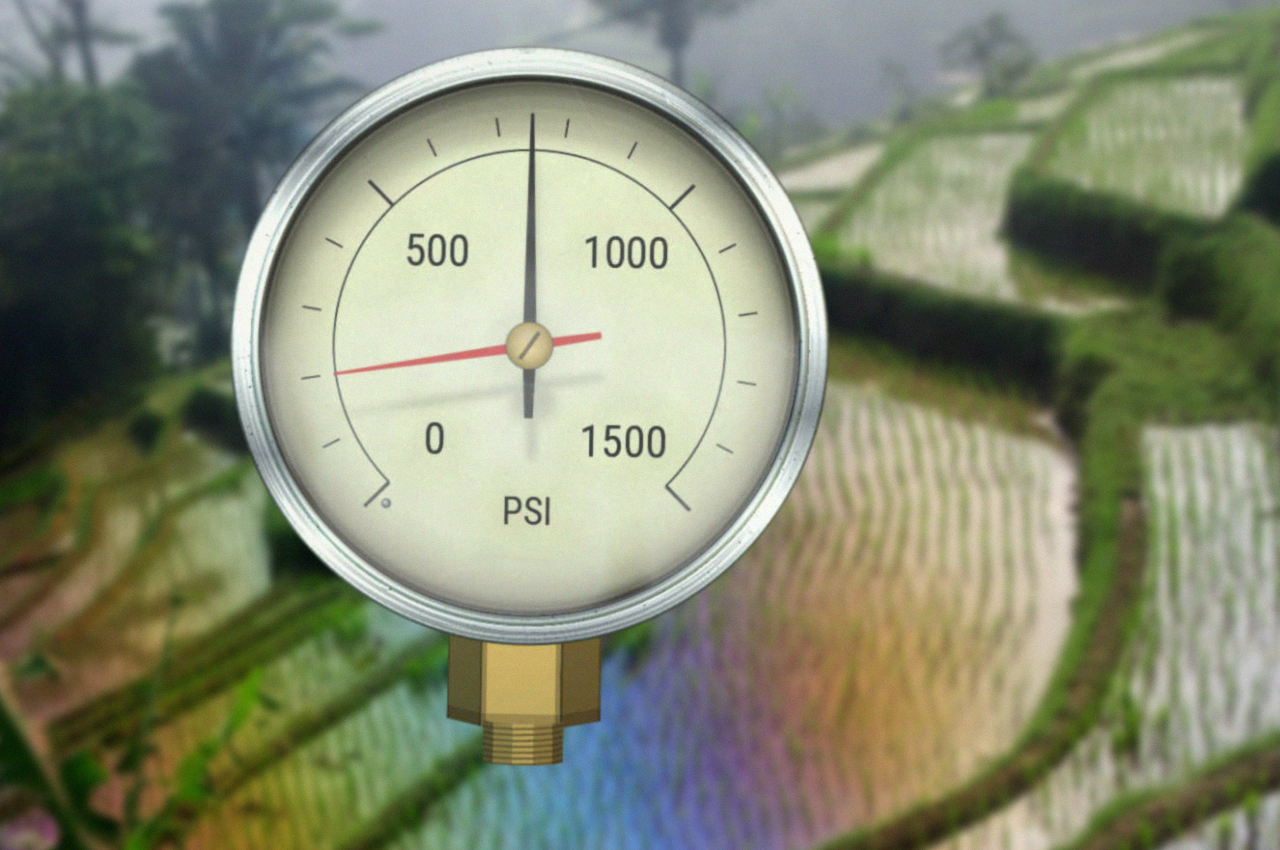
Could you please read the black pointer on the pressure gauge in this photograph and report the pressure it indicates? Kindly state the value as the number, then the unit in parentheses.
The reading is 750 (psi)
